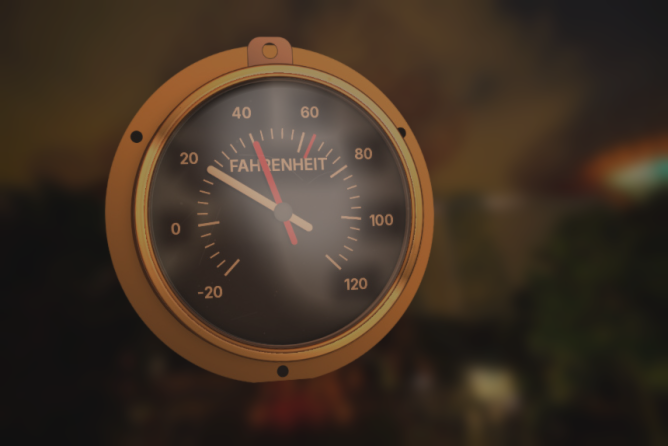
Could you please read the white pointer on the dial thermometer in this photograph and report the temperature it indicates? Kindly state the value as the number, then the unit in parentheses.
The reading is 20 (°F)
